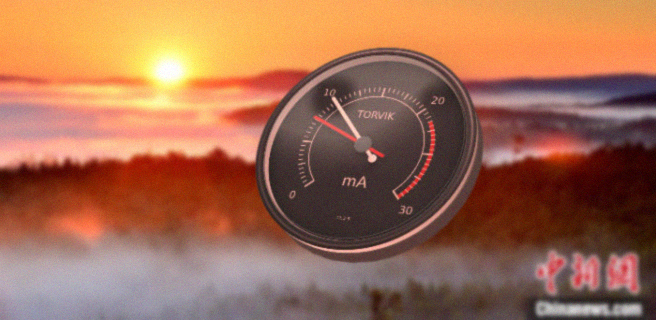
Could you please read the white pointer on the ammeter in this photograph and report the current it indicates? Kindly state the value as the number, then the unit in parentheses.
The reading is 10 (mA)
